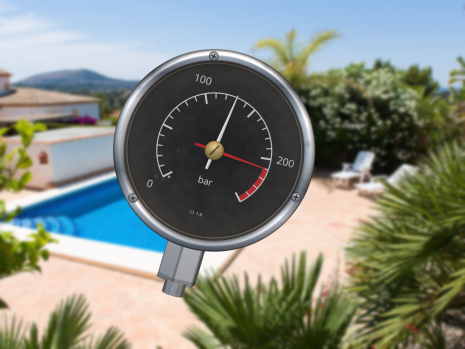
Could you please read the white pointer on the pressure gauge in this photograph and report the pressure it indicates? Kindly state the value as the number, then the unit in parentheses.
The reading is 130 (bar)
